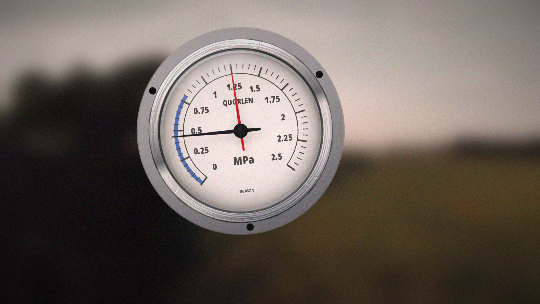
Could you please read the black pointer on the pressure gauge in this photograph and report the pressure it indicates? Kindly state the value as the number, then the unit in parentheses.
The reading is 0.45 (MPa)
